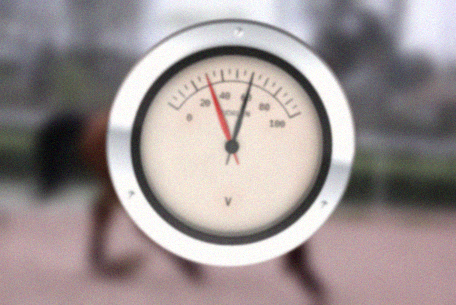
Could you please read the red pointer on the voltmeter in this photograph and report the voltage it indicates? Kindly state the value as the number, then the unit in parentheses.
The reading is 30 (V)
